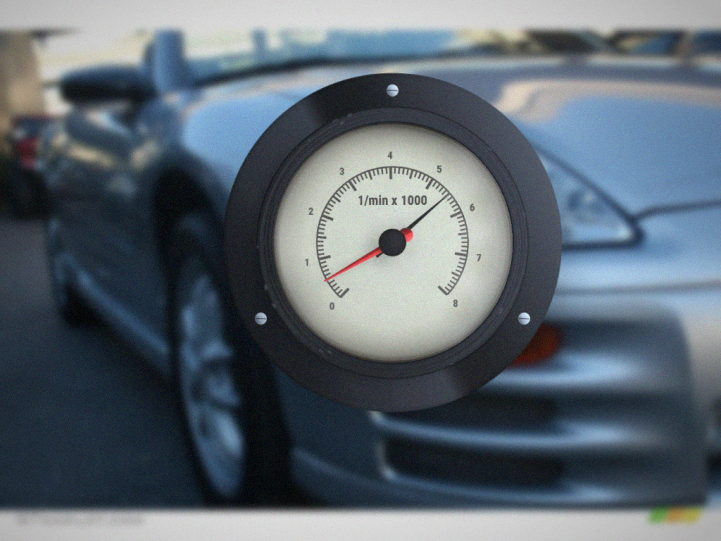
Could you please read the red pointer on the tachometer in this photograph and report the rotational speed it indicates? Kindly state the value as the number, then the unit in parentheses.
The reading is 500 (rpm)
